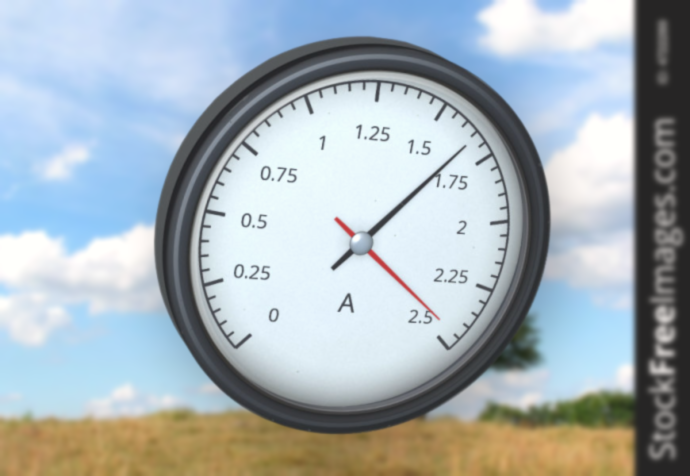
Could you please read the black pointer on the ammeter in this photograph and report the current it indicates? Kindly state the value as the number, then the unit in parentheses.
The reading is 1.65 (A)
